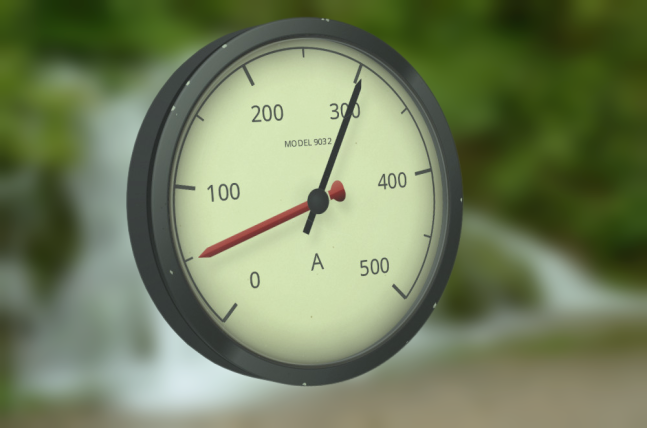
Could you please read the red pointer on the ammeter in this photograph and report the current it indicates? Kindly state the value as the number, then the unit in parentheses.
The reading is 50 (A)
